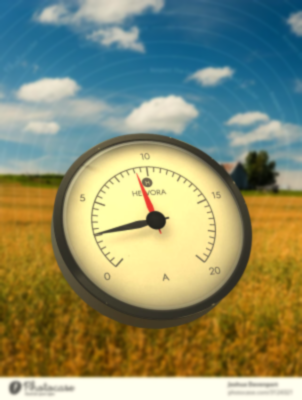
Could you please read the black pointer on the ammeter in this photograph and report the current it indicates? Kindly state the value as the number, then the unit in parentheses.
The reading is 2.5 (A)
